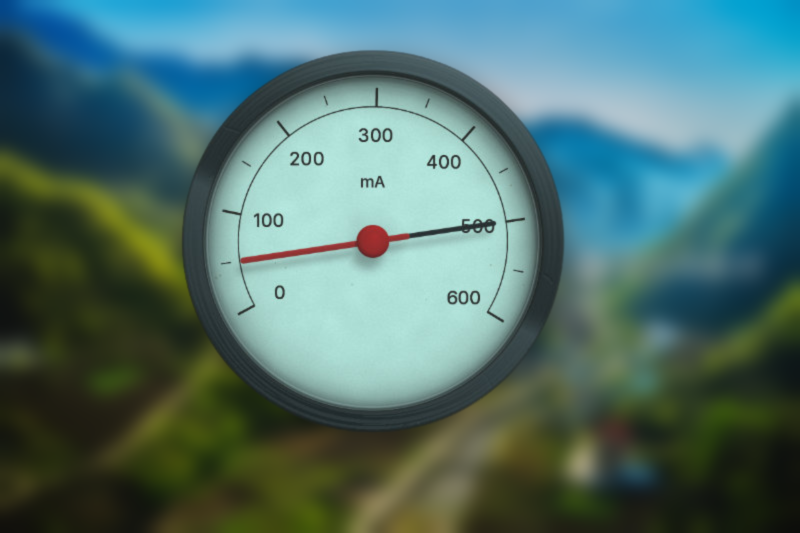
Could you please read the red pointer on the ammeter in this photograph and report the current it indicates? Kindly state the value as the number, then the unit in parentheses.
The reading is 50 (mA)
